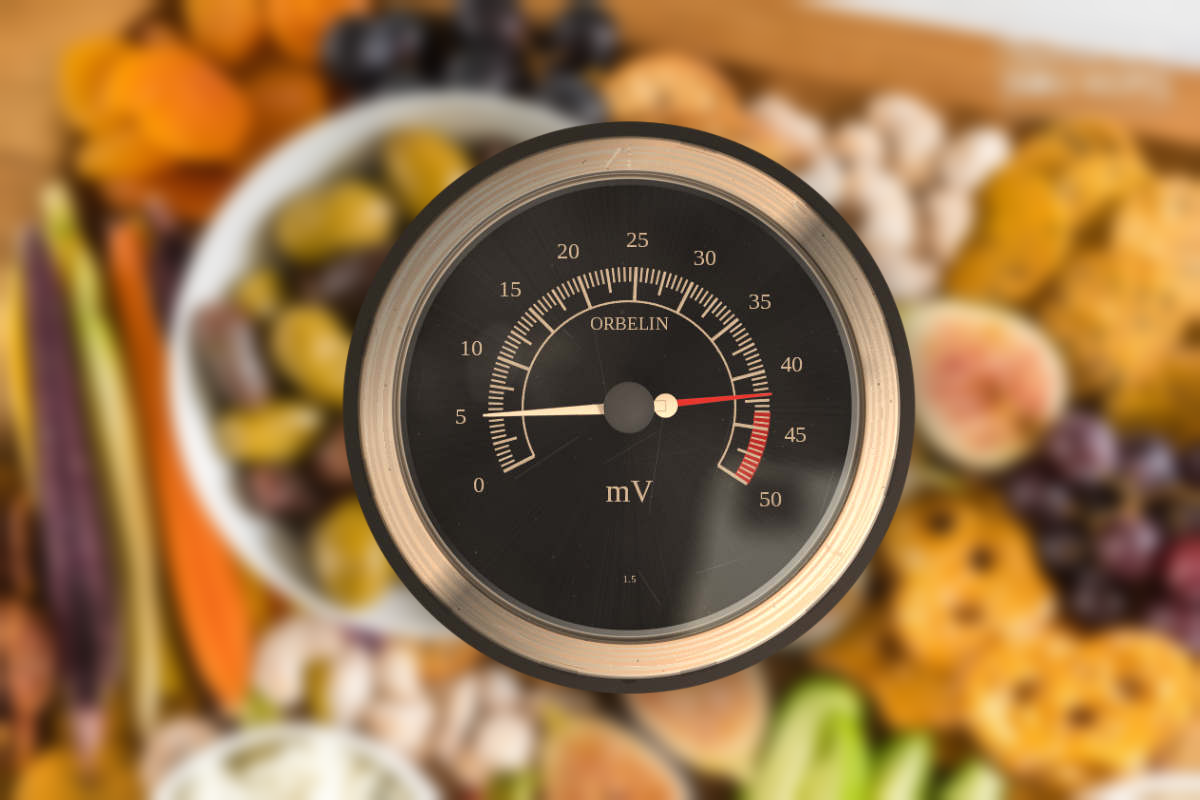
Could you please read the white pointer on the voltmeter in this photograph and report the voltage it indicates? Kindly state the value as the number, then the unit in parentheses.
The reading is 5 (mV)
